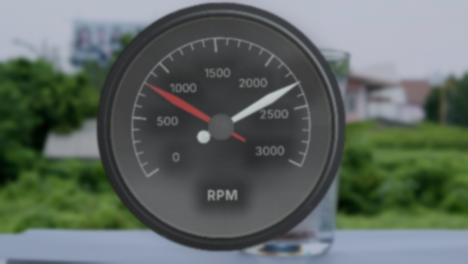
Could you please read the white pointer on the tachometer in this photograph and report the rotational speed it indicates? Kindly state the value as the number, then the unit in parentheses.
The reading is 2300 (rpm)
